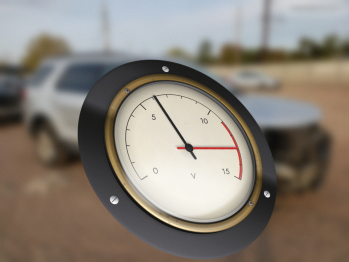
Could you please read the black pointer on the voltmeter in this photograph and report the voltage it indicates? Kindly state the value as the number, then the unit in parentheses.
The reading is 6 (V)
